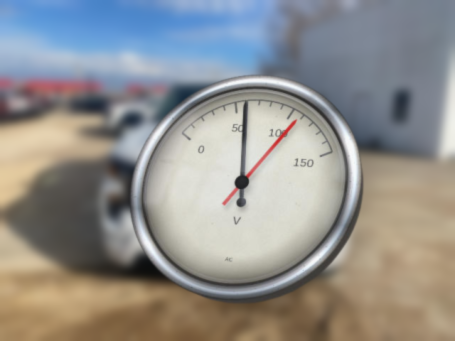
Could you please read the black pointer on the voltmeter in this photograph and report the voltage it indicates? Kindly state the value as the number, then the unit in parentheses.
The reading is 60 (V)
